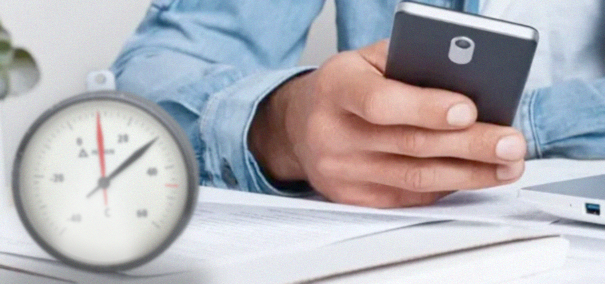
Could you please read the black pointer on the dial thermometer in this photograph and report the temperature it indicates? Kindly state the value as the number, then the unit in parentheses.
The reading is 30 (°C)
